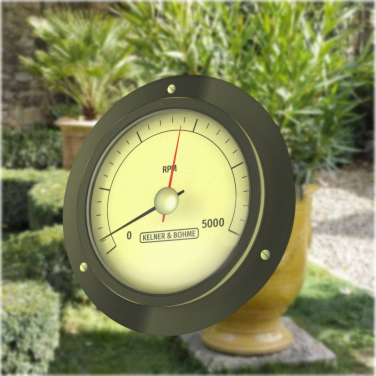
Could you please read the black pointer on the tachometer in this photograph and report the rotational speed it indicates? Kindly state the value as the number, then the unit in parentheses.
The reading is 200 (rpm)
